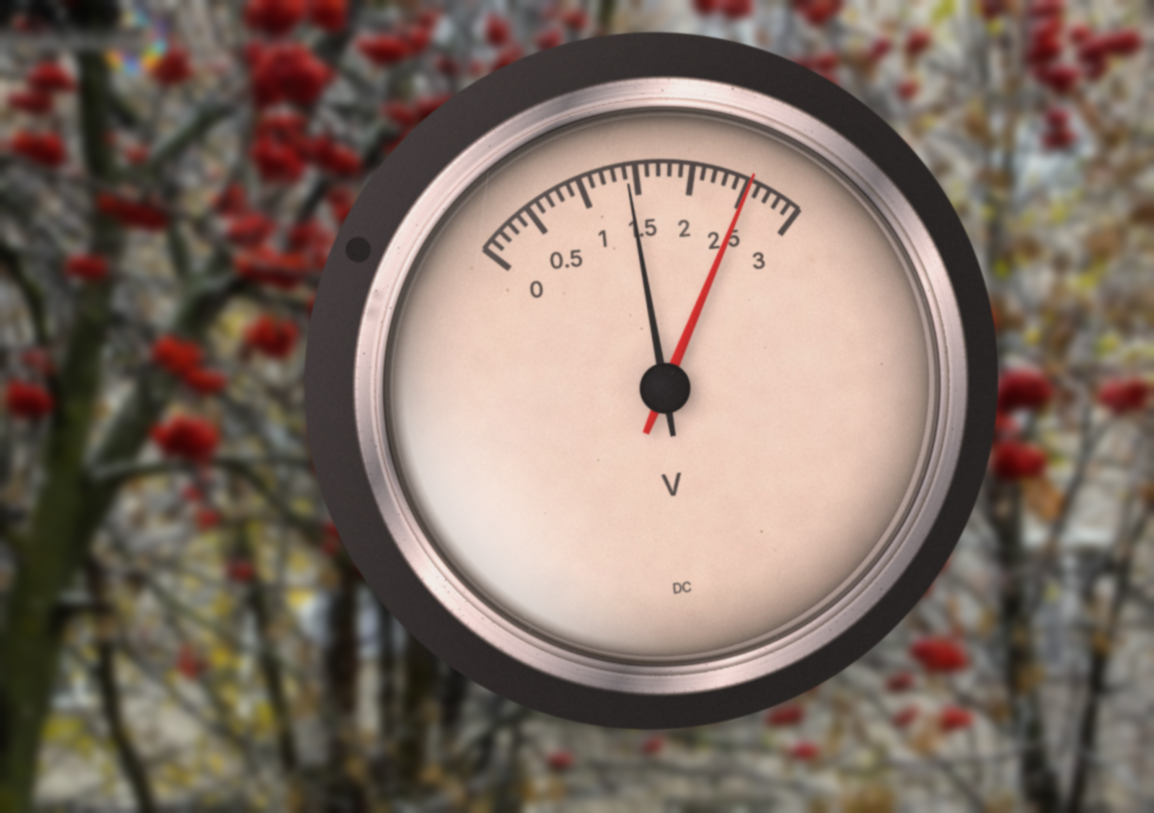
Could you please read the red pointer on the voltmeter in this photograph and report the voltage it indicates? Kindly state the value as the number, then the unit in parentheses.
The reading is 2.5 (V)
